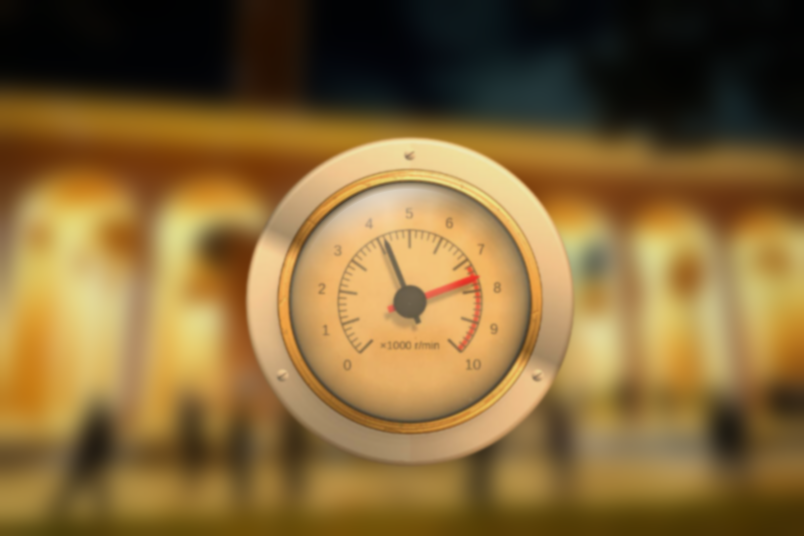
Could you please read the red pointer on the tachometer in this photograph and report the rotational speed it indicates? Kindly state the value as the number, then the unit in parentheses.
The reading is 7600 (rpm)
